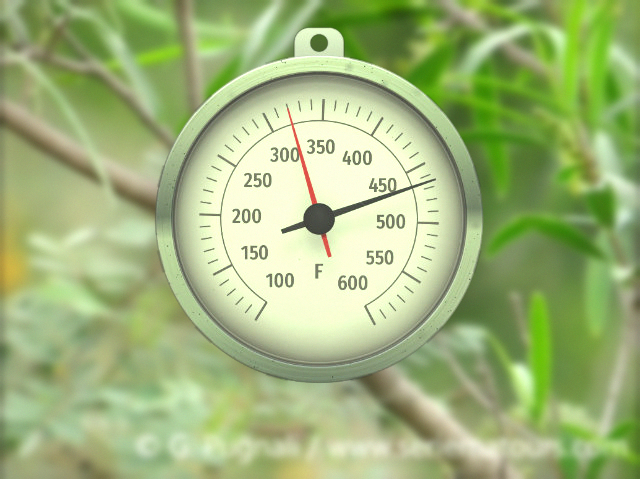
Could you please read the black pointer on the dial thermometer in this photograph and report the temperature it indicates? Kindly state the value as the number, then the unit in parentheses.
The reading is 465 (°F)
